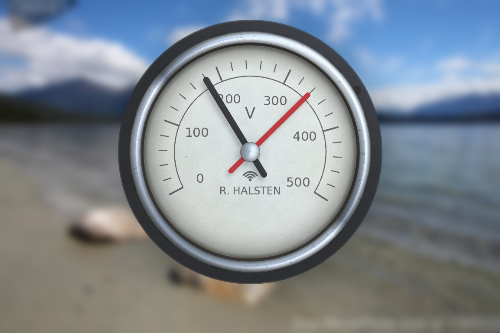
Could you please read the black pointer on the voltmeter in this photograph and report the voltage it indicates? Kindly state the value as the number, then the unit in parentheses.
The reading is 180 (V)
